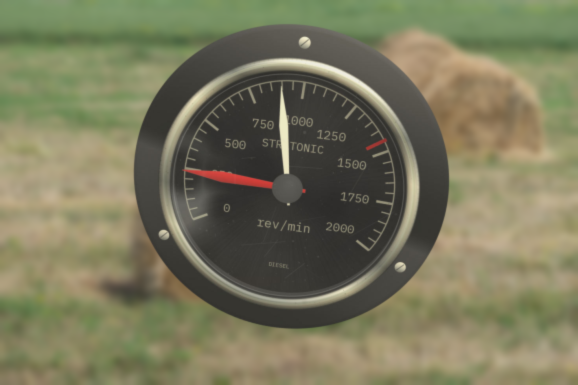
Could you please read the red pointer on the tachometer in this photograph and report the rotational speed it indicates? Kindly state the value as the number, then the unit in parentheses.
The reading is 250 (rpm)
